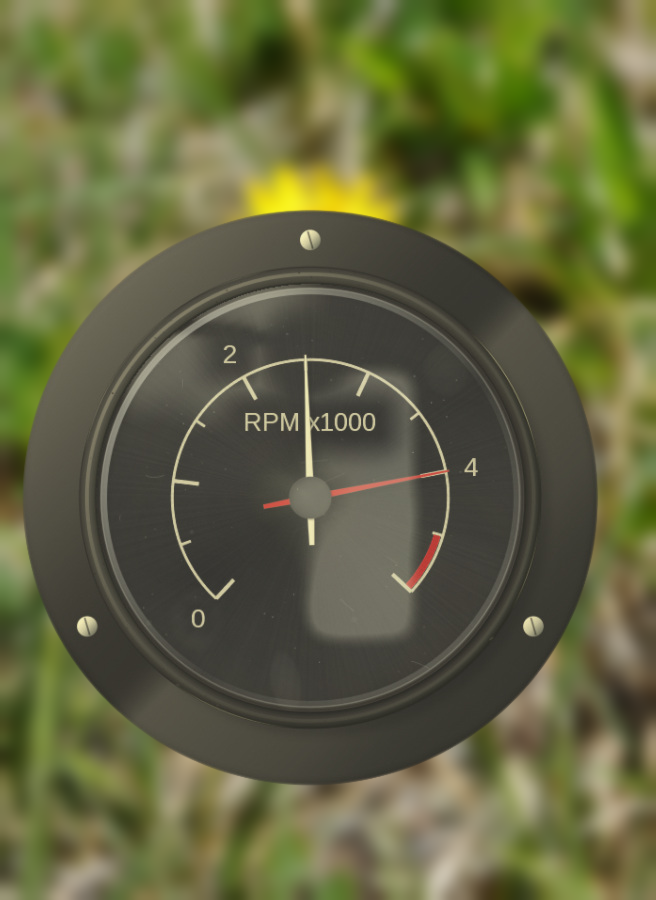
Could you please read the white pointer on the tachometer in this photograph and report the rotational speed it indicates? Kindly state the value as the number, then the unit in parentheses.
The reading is 2500 (rpm)
